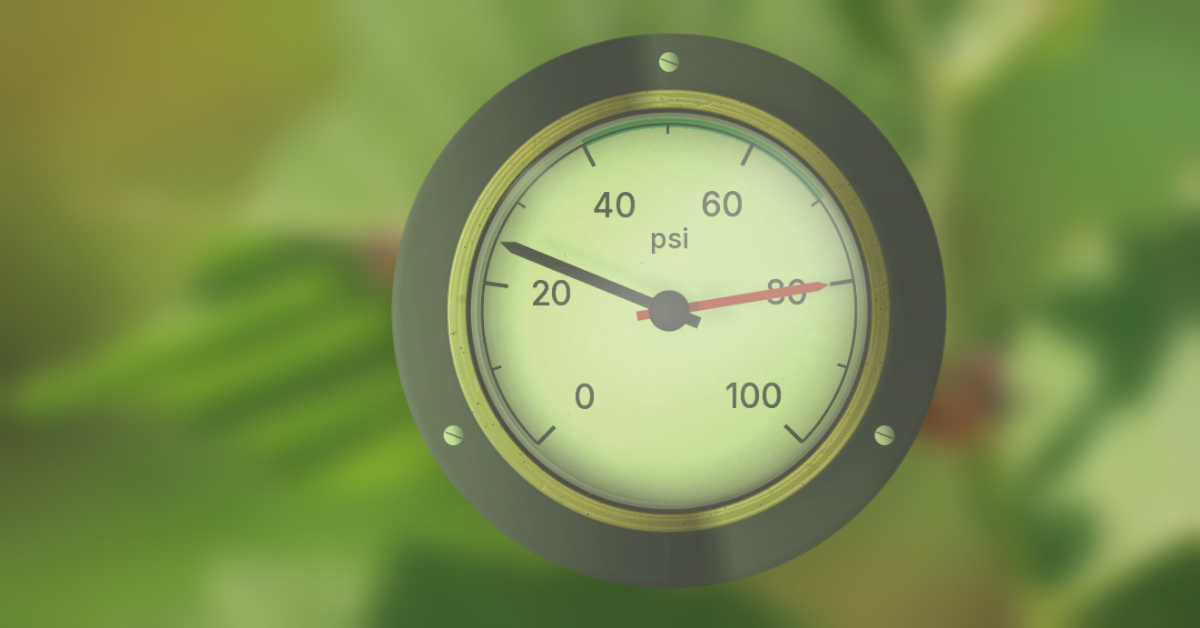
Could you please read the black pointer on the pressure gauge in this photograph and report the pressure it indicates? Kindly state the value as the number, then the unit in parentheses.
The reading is 25 (psi)
